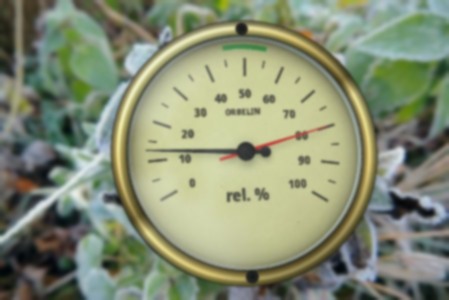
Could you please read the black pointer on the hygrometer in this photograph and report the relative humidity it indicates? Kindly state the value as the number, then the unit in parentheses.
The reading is 12.5 (%)
